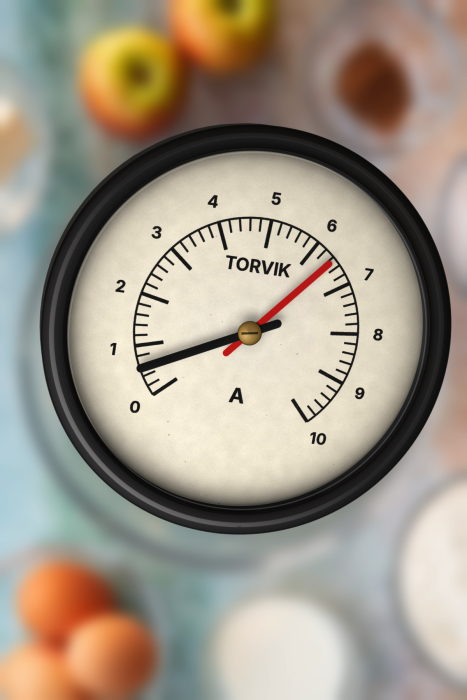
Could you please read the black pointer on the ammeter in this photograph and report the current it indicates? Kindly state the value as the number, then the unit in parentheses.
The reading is 0.6 (A)
